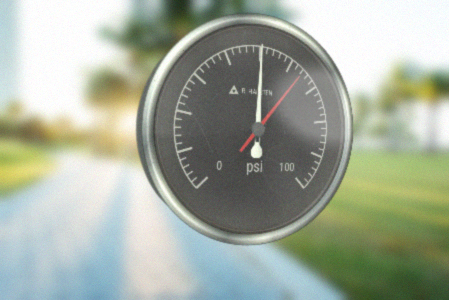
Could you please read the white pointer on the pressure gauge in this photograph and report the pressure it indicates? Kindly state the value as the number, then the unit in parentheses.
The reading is 50 (psi)
